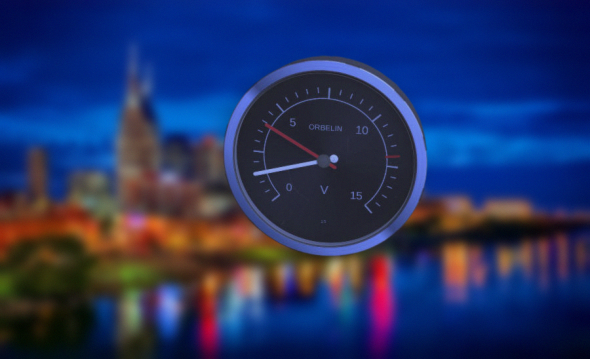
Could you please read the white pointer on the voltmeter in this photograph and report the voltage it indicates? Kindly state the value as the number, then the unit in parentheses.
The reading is 1.5 (V)
